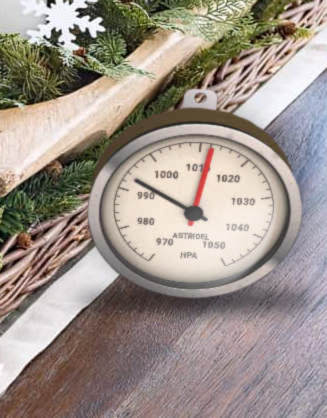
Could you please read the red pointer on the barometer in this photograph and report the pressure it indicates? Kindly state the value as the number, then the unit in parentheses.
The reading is 1012 (hPa)
